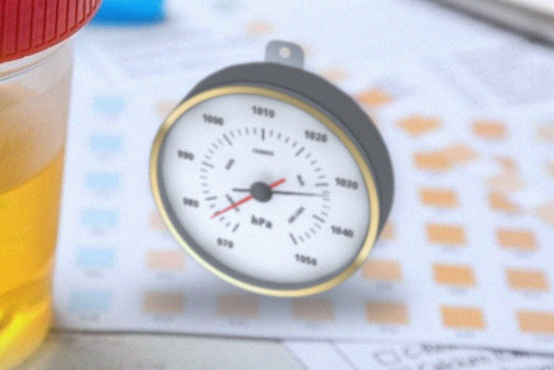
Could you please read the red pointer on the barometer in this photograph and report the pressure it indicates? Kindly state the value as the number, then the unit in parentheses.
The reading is 976 (hPa)
